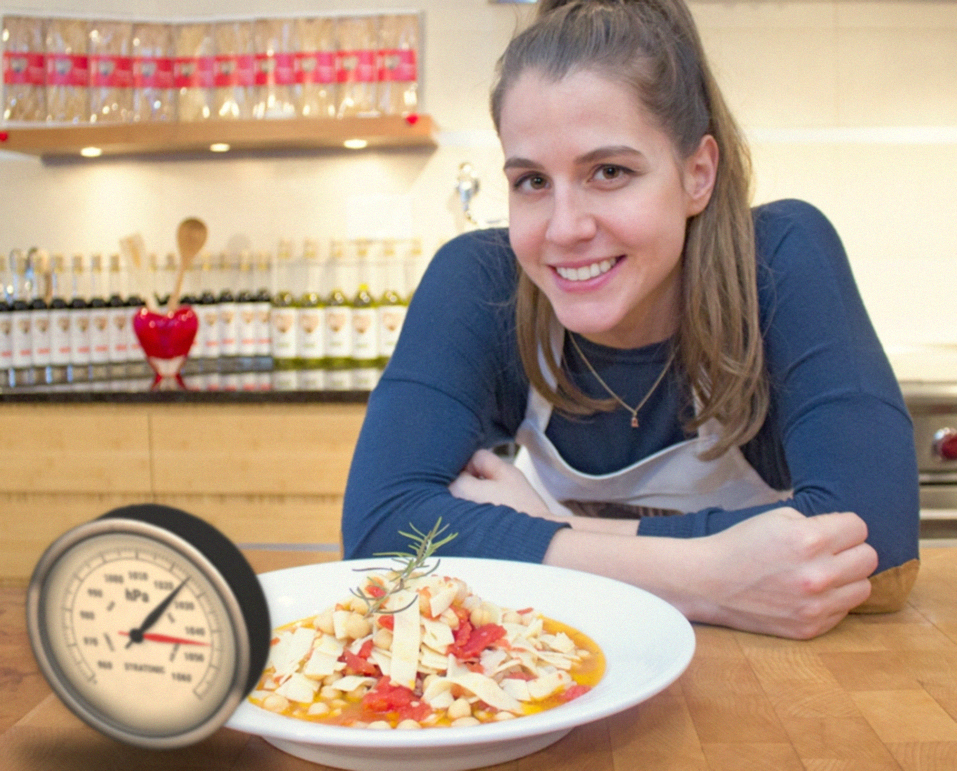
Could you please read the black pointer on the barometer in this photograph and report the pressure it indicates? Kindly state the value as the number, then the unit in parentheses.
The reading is 1025 (hPa)
